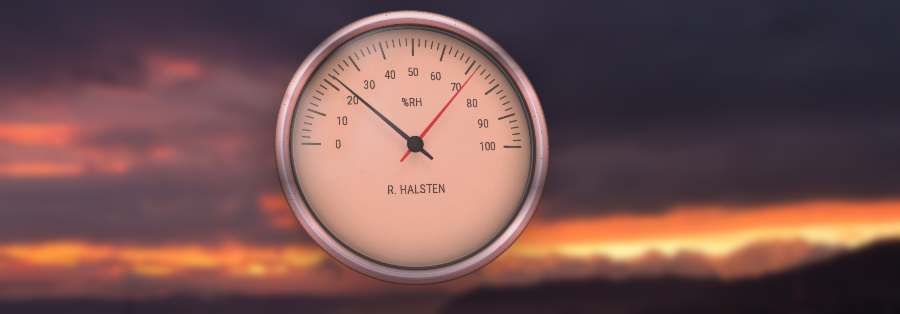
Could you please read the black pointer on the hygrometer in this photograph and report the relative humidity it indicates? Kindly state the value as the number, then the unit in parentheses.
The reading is 22 (%)
